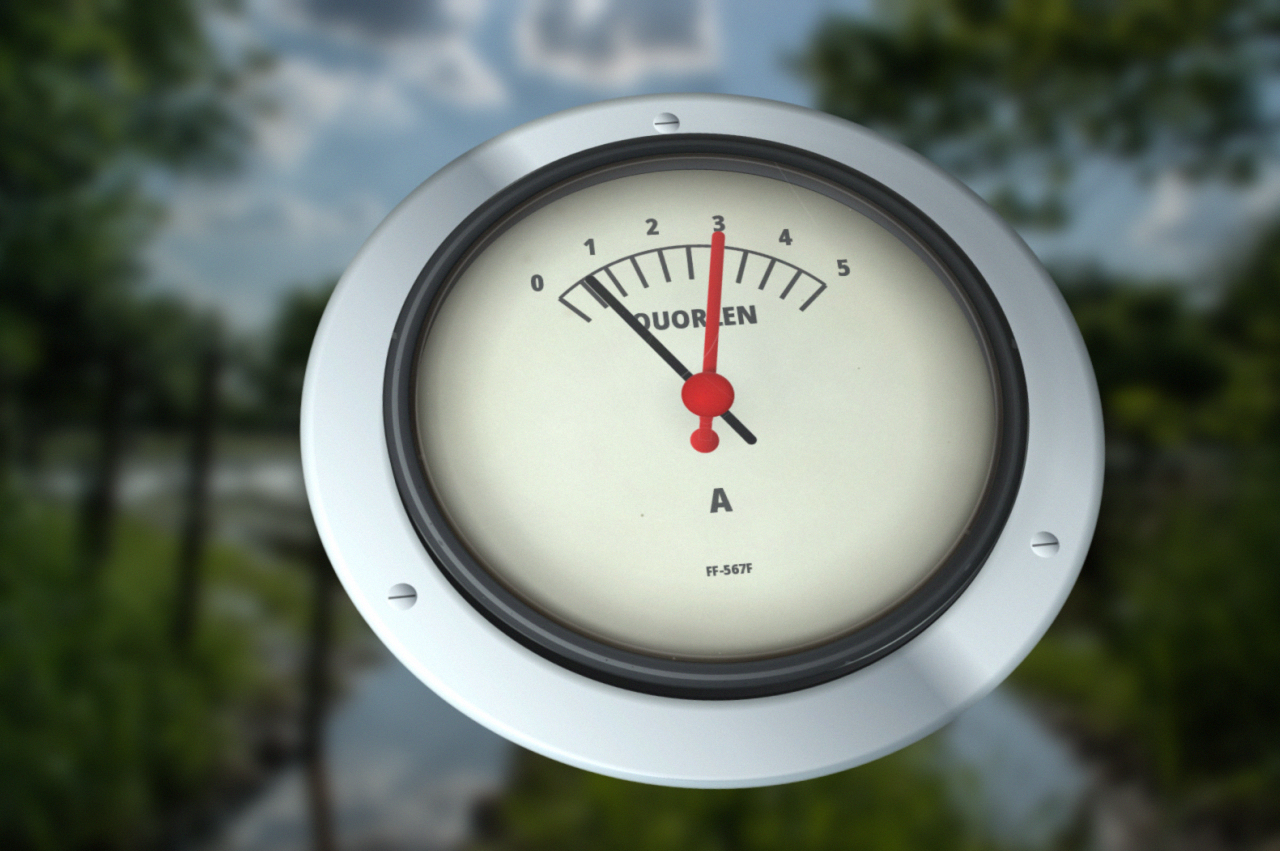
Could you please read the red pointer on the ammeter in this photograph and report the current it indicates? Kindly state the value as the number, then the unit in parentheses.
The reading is 3 (A)
